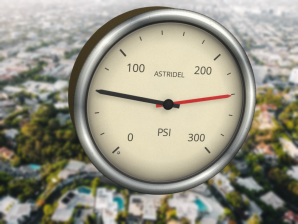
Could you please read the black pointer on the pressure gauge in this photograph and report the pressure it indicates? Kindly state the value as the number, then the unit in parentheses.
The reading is 60 (psi)
